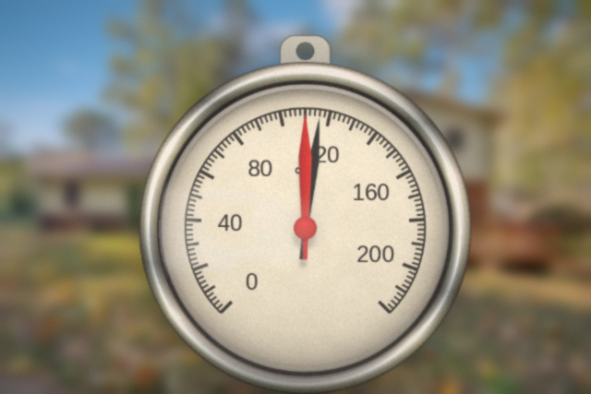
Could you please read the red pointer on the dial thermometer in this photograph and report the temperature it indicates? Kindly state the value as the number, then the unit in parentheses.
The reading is 110 (°F)
